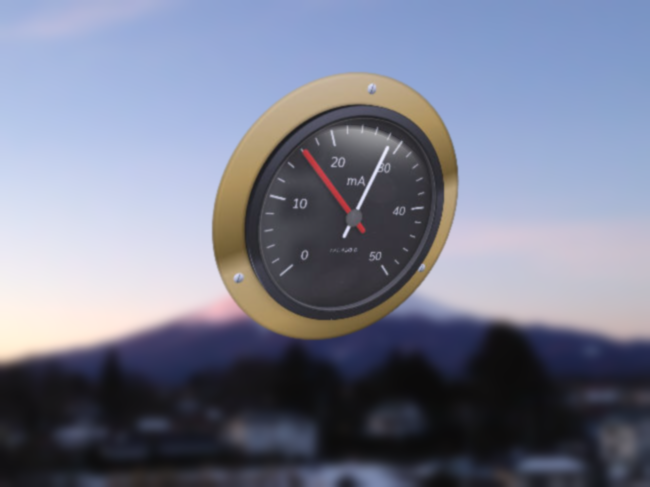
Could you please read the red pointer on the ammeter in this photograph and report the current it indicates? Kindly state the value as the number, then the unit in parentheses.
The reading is 16 (mA)
